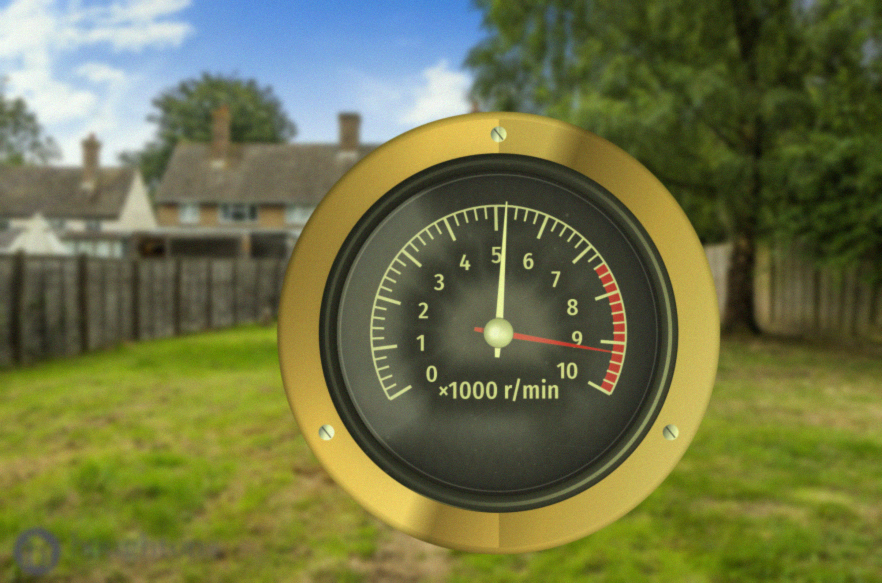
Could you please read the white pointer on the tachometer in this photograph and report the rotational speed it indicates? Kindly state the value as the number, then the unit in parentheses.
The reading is 5200 (rpm)
